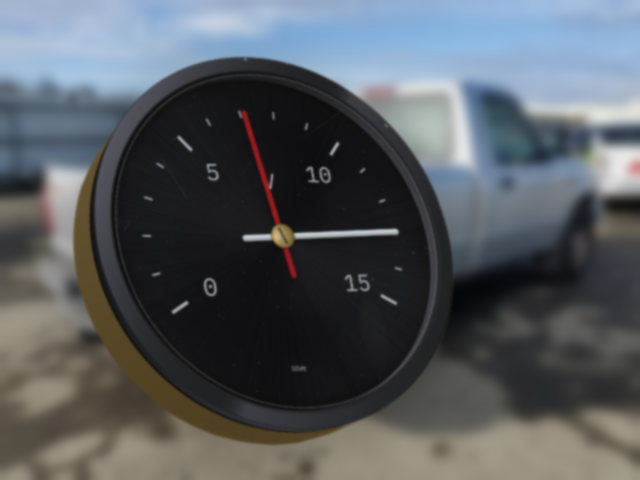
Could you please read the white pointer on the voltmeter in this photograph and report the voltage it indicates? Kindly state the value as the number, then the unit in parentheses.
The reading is 13 (V)
